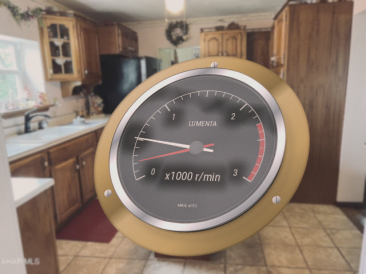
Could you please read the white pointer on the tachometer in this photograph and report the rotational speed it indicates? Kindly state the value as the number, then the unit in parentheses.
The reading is 500 (rpm)
